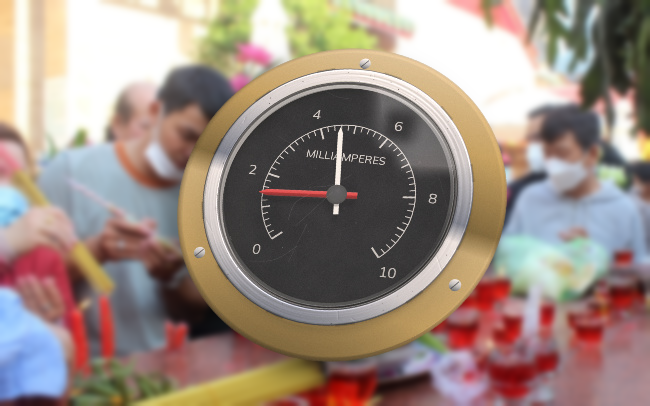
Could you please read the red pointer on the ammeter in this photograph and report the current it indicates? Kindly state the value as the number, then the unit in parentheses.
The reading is 1.4 (mA)
